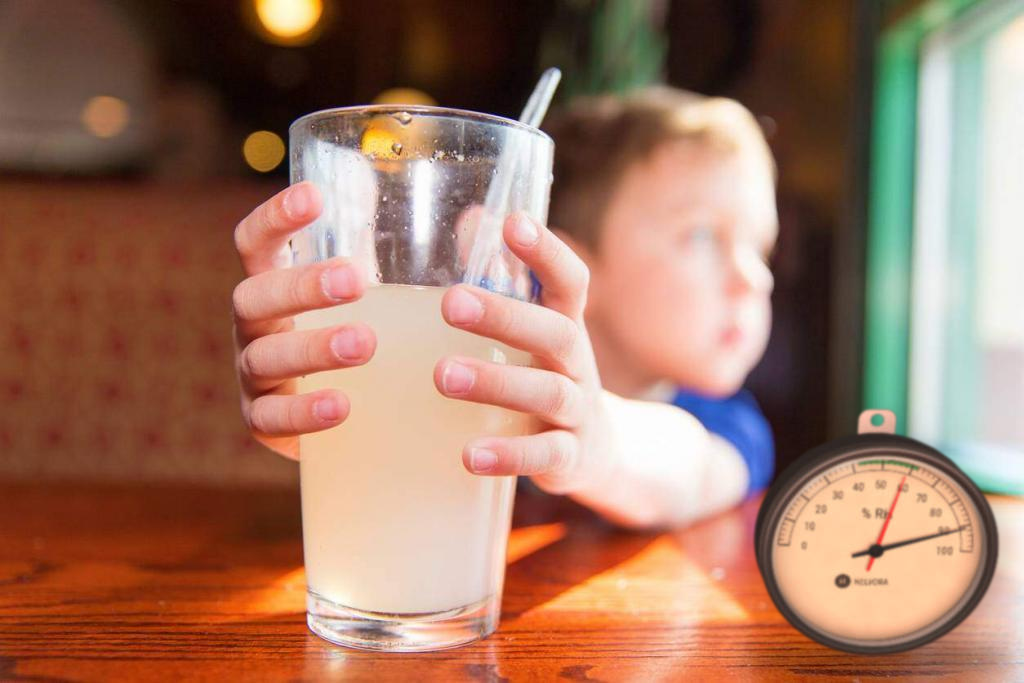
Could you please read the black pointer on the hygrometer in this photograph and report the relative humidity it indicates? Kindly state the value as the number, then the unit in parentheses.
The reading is 90 (%)
